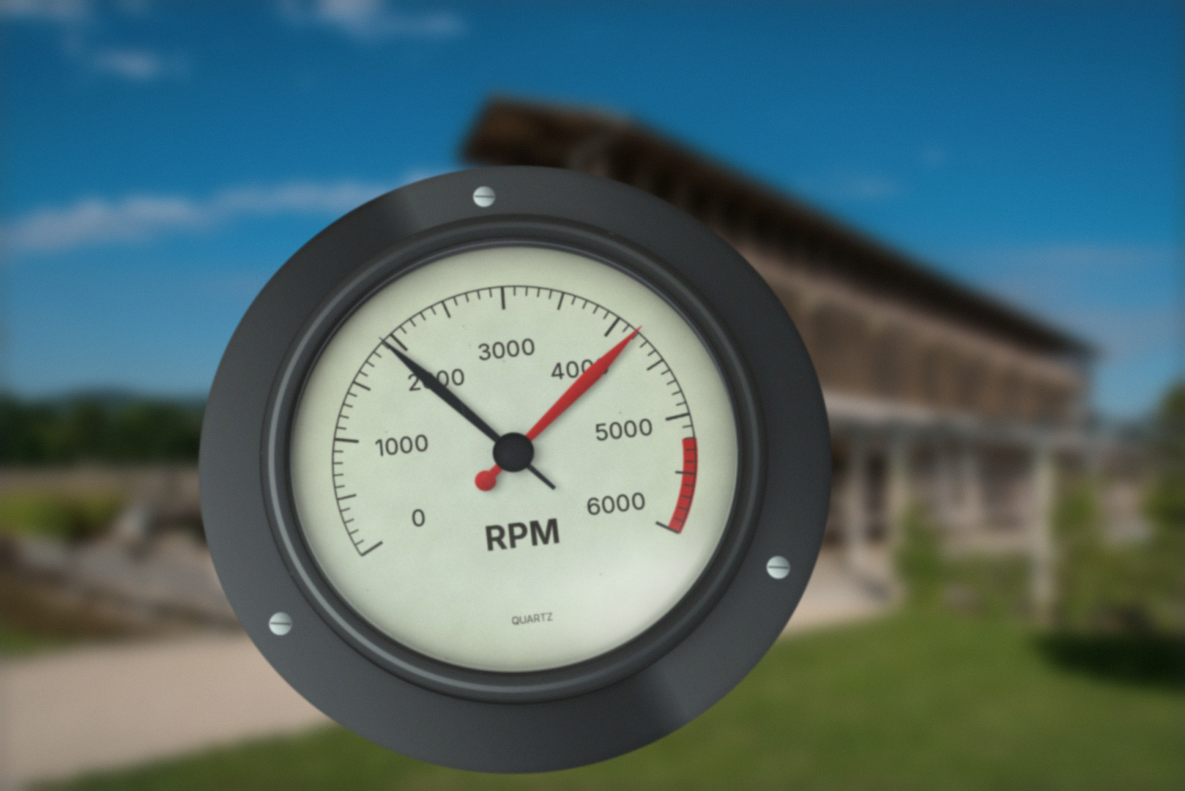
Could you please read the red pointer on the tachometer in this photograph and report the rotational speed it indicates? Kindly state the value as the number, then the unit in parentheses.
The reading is 4200 (rpm)
